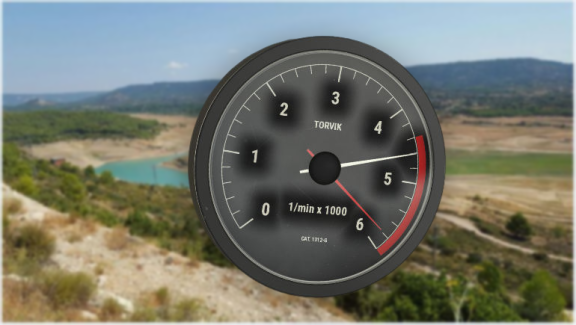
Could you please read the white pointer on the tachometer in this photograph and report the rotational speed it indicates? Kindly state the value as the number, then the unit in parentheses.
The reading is 4600 (rpm)
